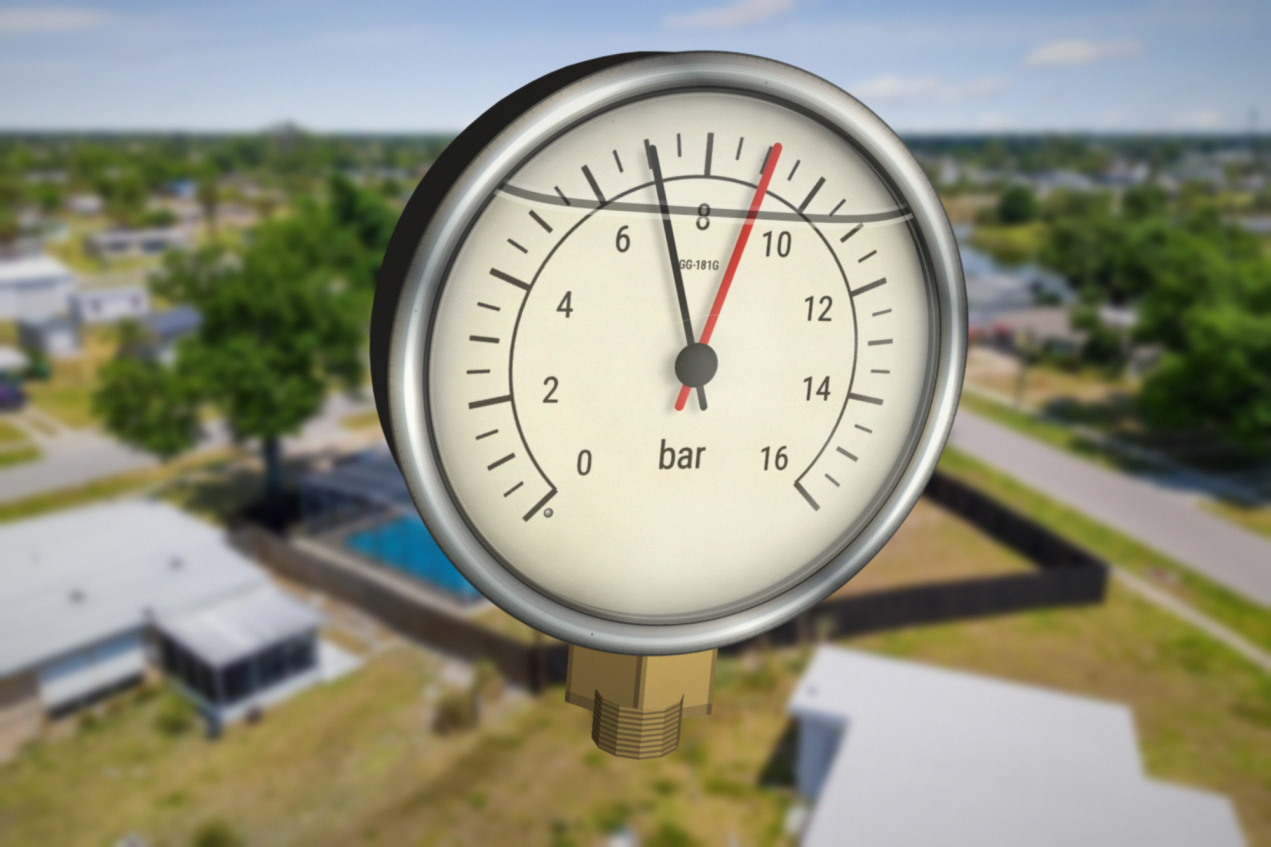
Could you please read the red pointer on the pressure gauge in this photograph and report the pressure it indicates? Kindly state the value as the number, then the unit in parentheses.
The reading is 9 (bar)
